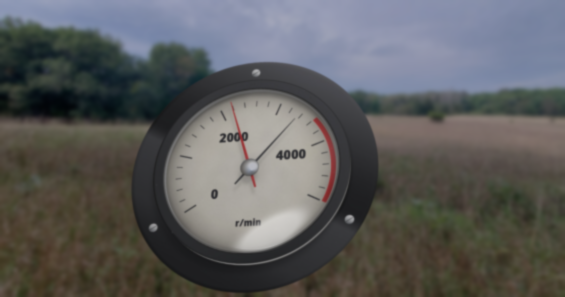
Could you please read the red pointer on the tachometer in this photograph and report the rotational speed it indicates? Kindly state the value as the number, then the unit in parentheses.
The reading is 2200 (rpm)
